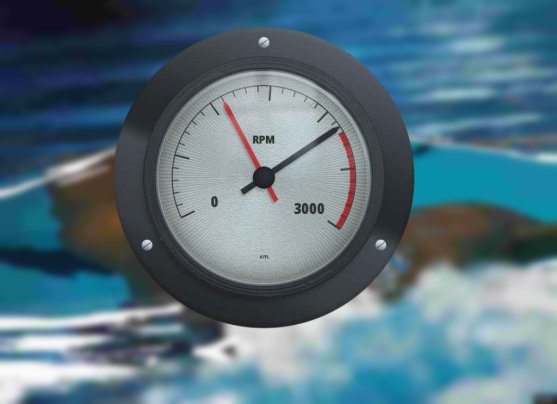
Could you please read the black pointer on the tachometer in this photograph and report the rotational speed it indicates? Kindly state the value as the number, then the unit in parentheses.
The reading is 2150 (rpm)
